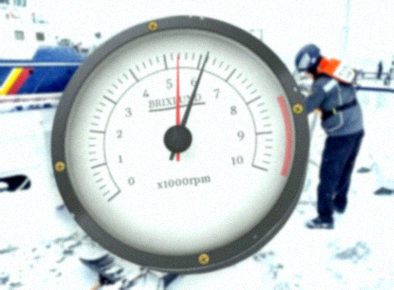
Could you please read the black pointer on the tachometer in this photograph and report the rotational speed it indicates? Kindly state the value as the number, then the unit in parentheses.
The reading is 6200 (rpm)
